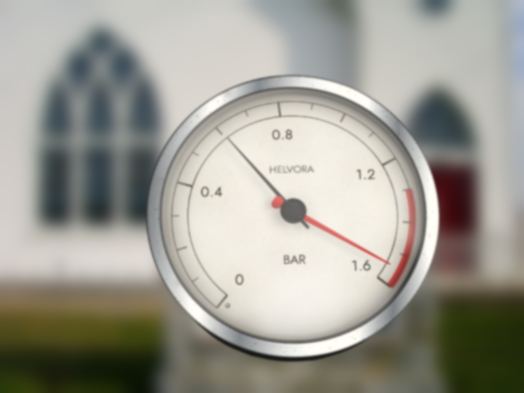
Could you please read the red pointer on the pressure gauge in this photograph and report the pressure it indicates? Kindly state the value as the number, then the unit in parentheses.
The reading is 1.55 (bar)
